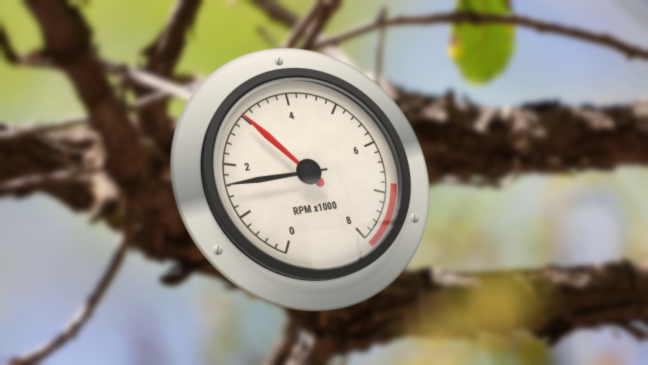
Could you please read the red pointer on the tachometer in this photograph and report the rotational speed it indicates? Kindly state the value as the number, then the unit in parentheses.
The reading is 3000 (rpm)
